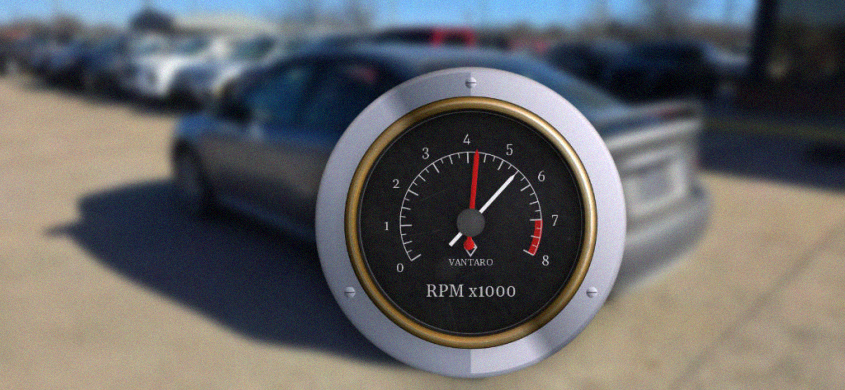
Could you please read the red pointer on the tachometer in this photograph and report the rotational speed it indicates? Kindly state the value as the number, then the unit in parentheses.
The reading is 4250 (rpm)
